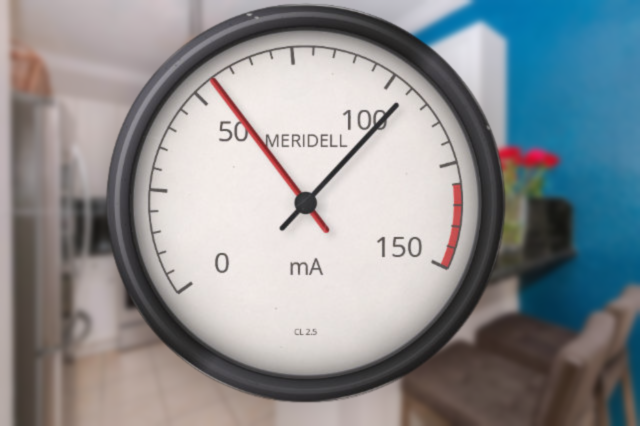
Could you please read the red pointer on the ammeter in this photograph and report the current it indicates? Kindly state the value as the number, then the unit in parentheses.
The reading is 55 (mA)
